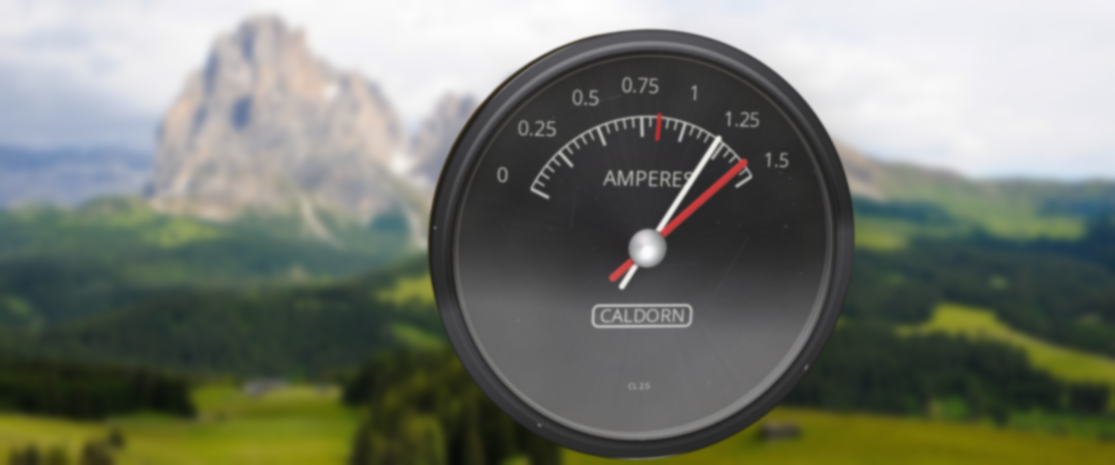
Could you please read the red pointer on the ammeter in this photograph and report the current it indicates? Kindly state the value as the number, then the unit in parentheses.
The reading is 1.4 (A)
